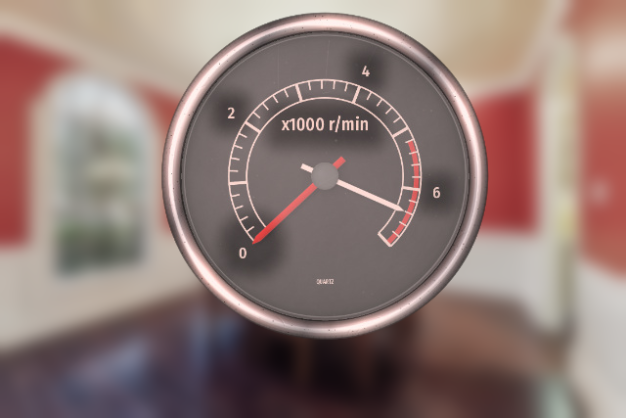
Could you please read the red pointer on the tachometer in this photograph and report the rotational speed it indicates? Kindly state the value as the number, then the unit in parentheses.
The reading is 0 (rpm)
